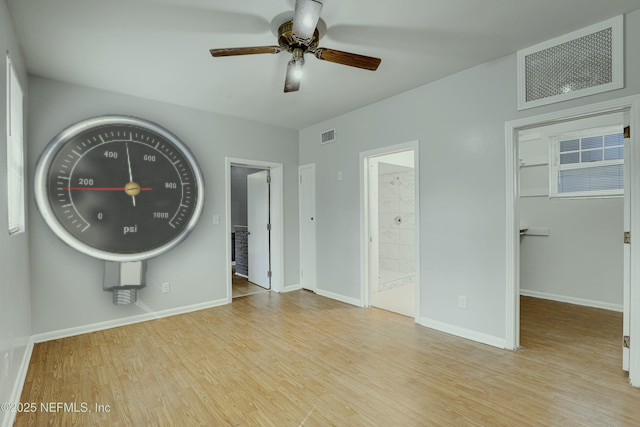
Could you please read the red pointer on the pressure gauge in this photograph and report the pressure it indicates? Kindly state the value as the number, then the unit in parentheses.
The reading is 160 (psi)
